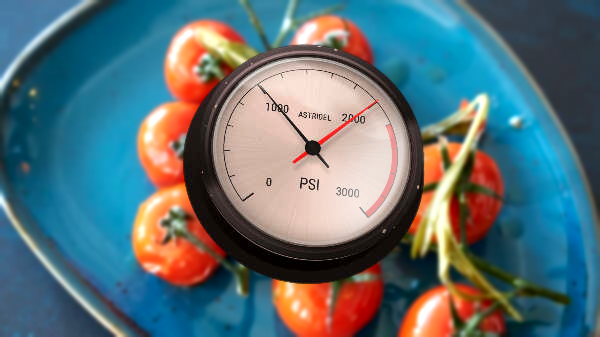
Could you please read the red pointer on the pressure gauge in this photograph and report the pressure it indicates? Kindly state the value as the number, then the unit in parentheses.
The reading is 2000 (psi)
